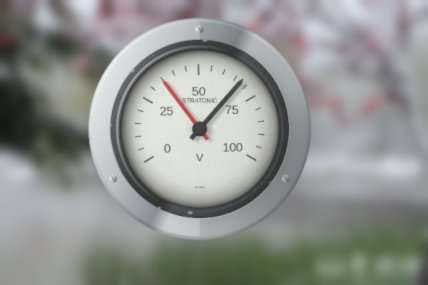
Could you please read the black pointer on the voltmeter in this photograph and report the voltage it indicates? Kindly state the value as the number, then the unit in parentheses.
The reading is 67.5 (V)
